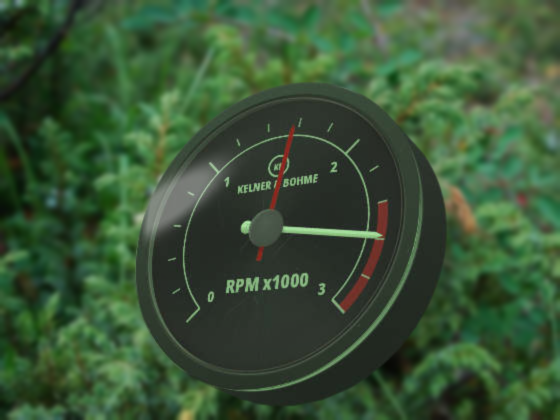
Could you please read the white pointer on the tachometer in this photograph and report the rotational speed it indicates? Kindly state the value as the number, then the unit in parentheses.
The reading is 2600 (rpm)
